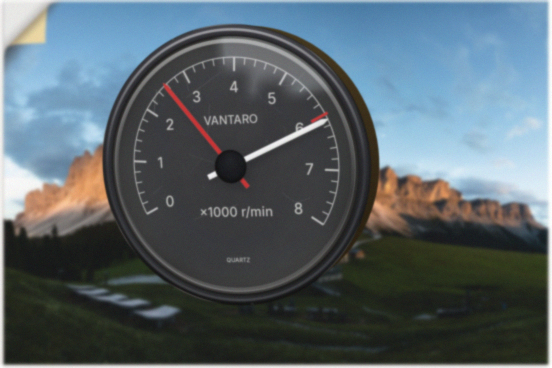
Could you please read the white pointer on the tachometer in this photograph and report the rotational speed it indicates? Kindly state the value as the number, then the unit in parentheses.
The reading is 6100 (rpm)
